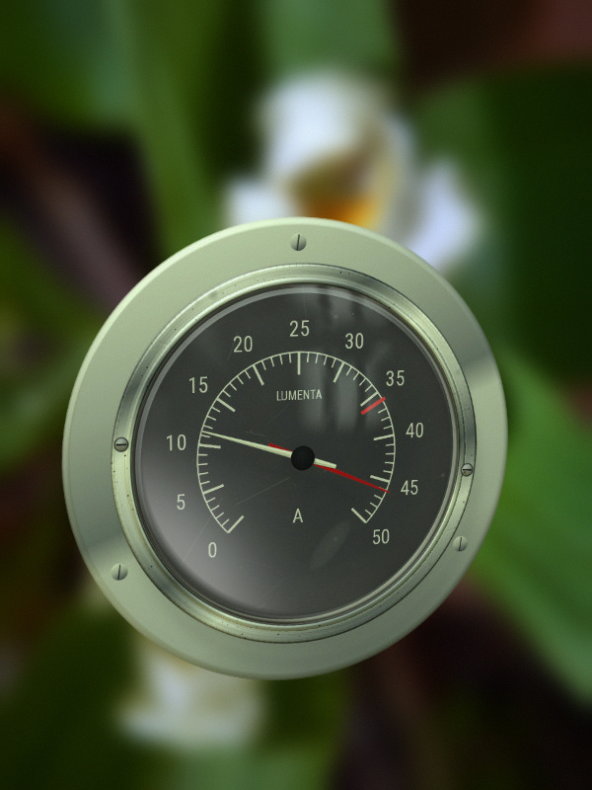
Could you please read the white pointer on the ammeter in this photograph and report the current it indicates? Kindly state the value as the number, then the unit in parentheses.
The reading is 11.5 (A)
